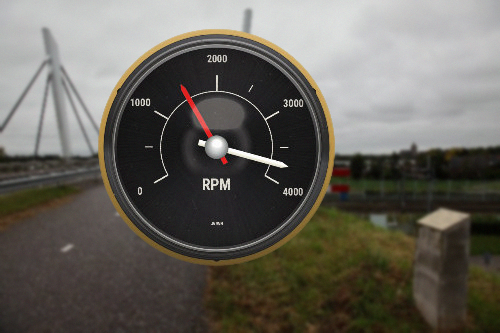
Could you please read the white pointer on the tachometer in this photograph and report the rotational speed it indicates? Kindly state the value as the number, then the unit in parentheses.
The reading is 3750 (rpm)
